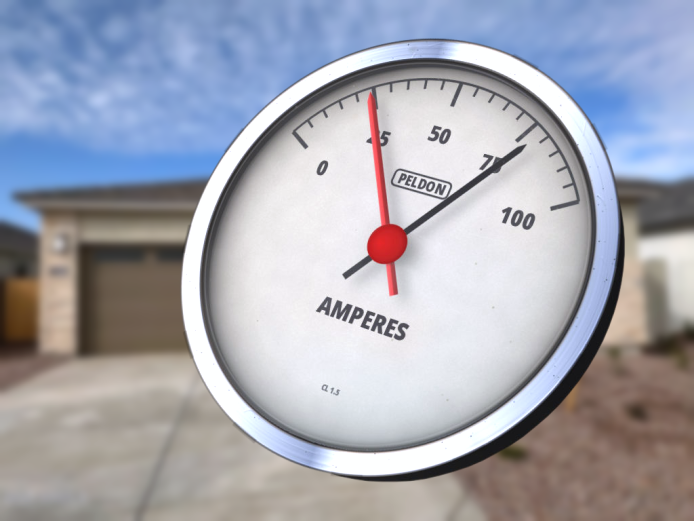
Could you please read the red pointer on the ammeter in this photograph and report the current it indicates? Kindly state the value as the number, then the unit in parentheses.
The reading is 25 (A)
